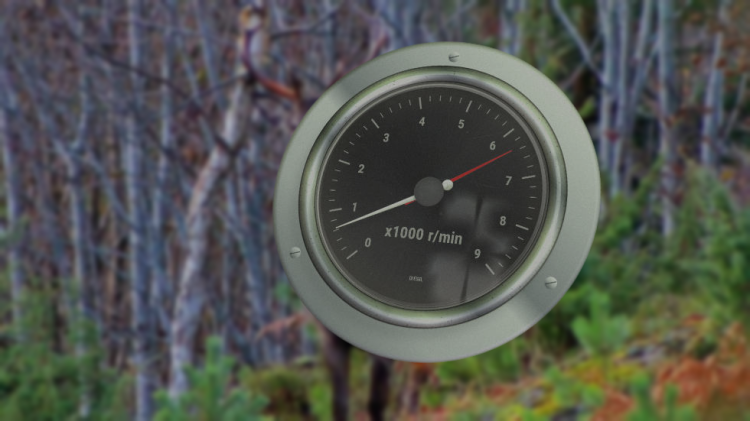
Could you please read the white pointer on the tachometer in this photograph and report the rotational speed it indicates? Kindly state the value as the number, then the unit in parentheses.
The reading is 600 (rpm)
